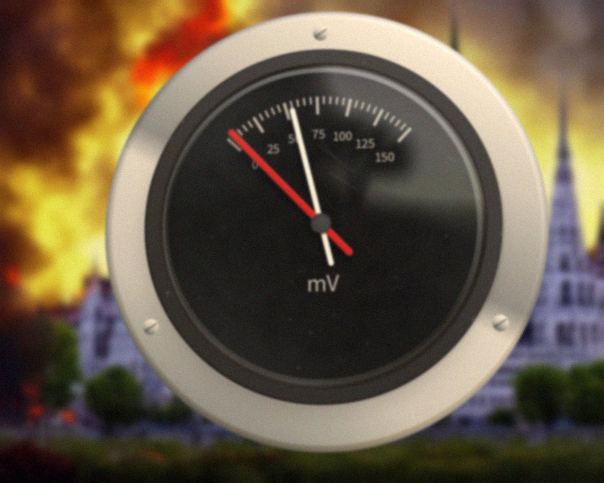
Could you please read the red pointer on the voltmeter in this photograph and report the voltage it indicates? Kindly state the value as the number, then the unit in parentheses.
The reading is 5 (mV)
